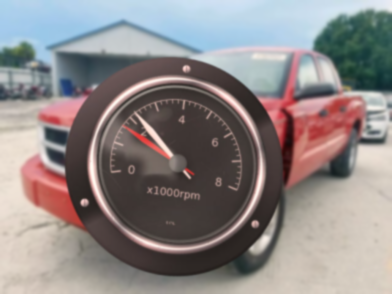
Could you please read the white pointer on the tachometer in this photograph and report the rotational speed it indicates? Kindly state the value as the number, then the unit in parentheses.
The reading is 2200 (rpm)
